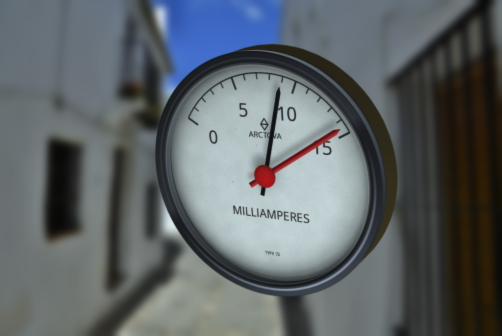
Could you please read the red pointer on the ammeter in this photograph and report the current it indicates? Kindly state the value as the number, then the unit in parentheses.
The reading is 14.5 (mA)
